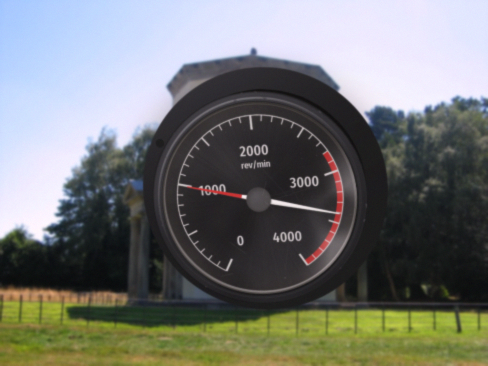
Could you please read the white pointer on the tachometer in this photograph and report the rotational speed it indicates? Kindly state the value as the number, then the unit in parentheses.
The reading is 3400 (rpm)
